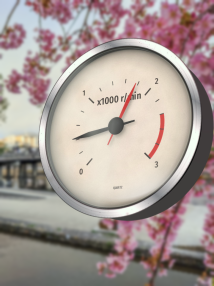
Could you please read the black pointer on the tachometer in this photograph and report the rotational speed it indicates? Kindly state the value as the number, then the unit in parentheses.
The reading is 400 (rpm)
